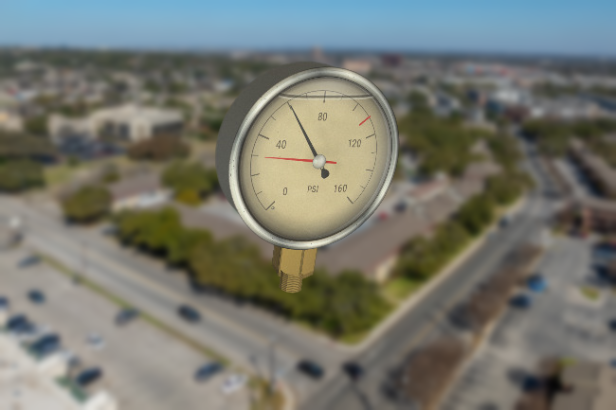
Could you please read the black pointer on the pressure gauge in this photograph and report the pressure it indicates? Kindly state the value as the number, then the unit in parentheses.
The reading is 60 (psi)
